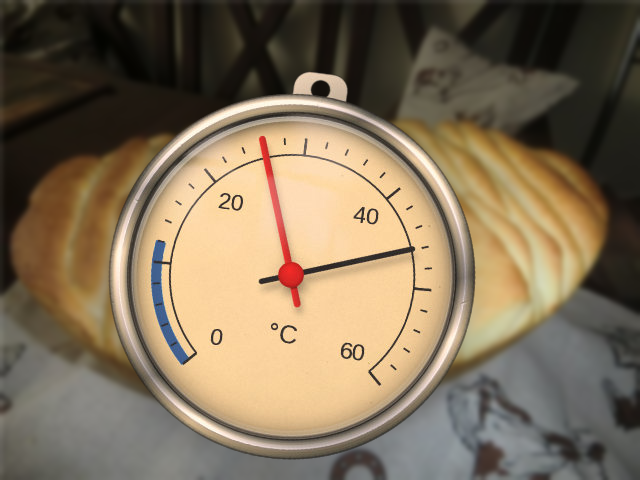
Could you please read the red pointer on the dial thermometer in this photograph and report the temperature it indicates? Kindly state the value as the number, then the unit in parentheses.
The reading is 26 (°C)
